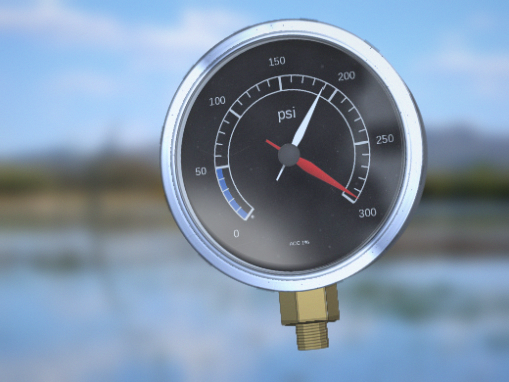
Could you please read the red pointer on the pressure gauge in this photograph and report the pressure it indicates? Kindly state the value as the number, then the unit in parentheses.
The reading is 295 (psi)
